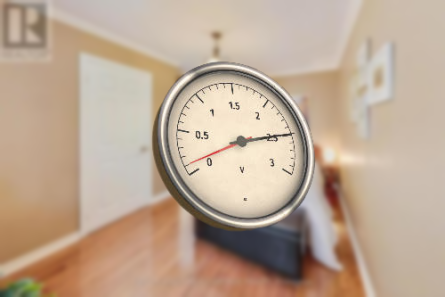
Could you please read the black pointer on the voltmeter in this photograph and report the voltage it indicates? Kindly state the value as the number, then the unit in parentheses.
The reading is 2.5 (V)
